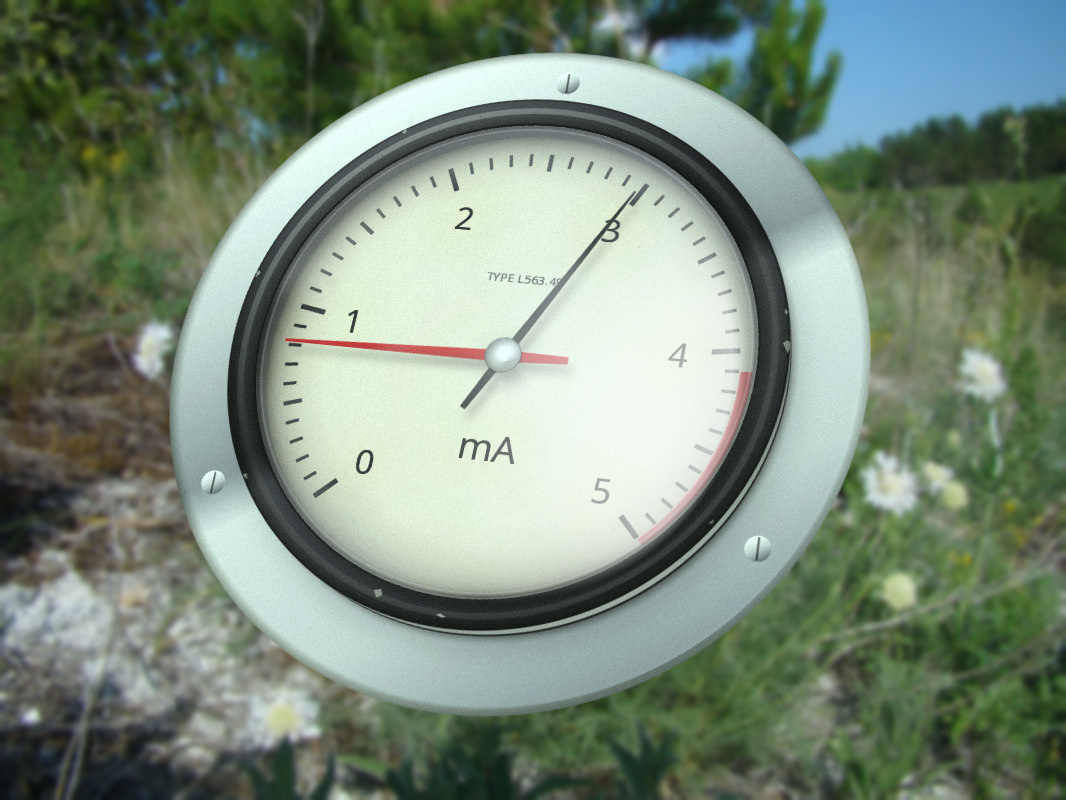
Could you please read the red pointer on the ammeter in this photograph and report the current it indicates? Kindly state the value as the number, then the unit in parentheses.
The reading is 0.8 (mA)
